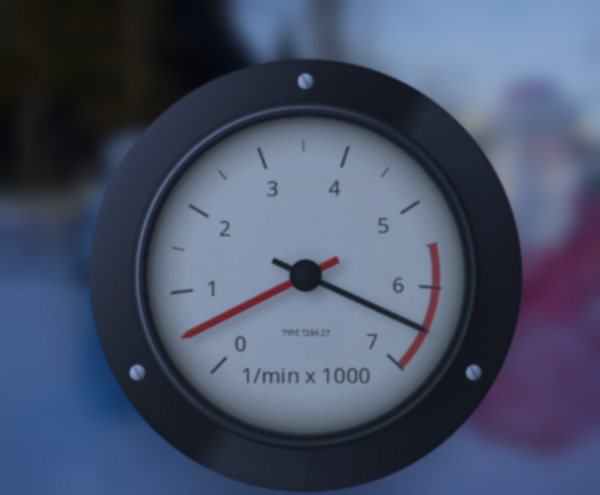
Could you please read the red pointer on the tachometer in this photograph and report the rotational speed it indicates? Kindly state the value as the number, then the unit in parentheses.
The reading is 500 (rpm)
